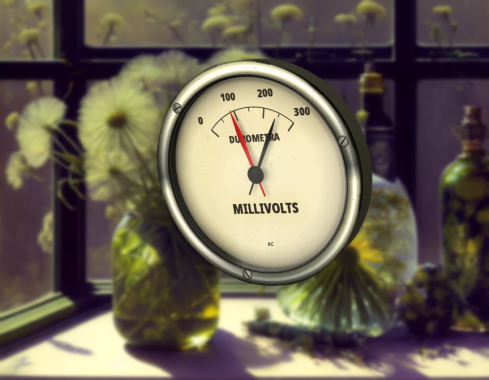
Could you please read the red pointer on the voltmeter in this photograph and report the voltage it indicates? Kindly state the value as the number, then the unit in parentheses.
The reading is 100 (mV)
